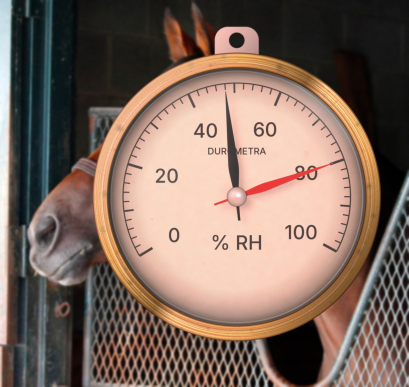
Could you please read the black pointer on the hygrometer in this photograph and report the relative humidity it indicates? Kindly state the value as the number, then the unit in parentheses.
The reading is 48 (%)
